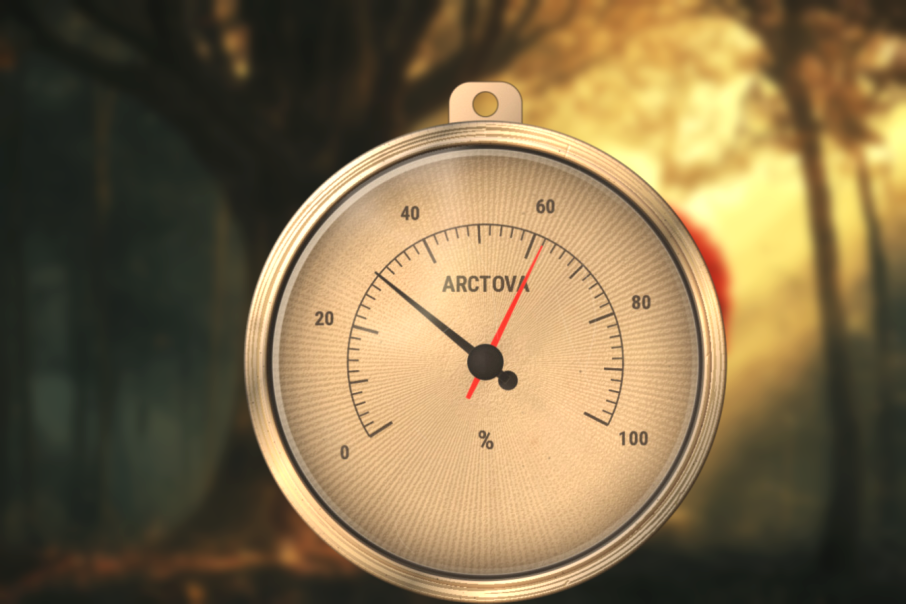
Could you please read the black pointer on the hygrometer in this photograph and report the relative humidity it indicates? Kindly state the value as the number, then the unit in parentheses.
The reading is 30 (%)
